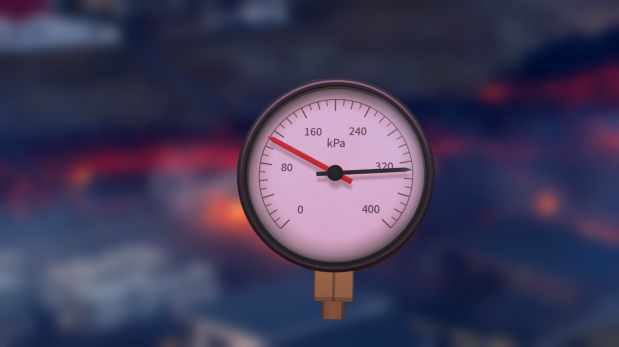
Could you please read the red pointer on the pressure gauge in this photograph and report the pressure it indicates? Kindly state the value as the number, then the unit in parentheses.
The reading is 110 (kPa)
